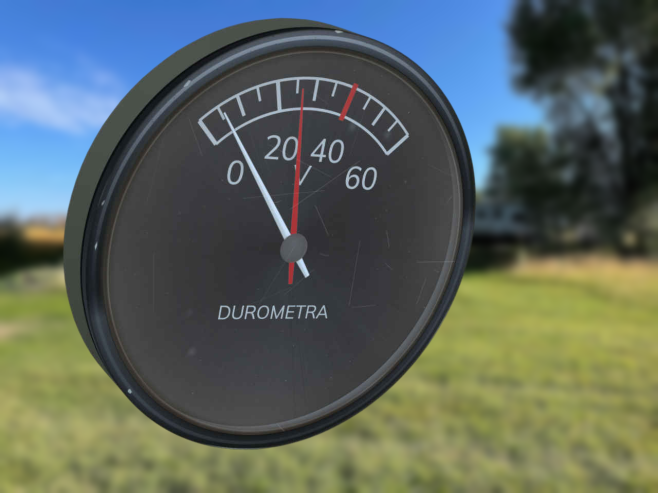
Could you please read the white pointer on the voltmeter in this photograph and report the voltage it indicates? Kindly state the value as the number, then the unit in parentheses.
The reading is 5 (V)
